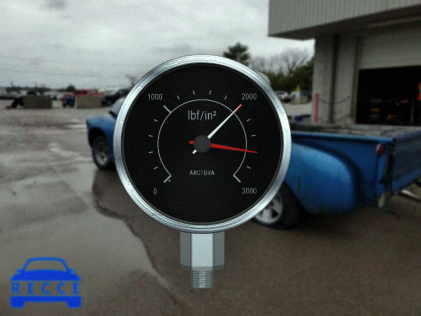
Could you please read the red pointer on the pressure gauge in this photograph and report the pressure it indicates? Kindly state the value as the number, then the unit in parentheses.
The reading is 2600 (psi)
